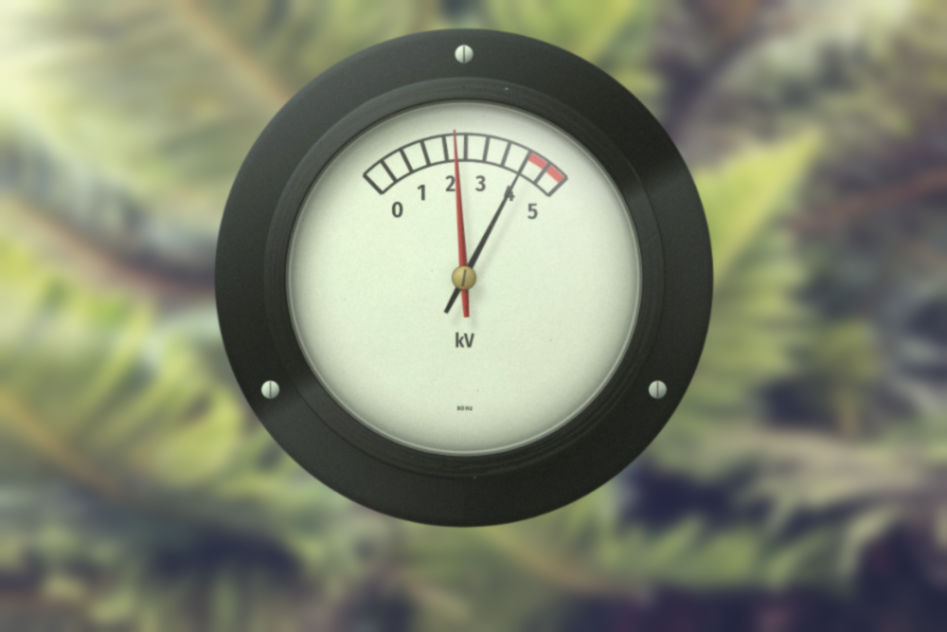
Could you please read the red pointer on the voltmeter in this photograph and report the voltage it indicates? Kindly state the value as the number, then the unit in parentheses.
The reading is 2.25 (kV)
